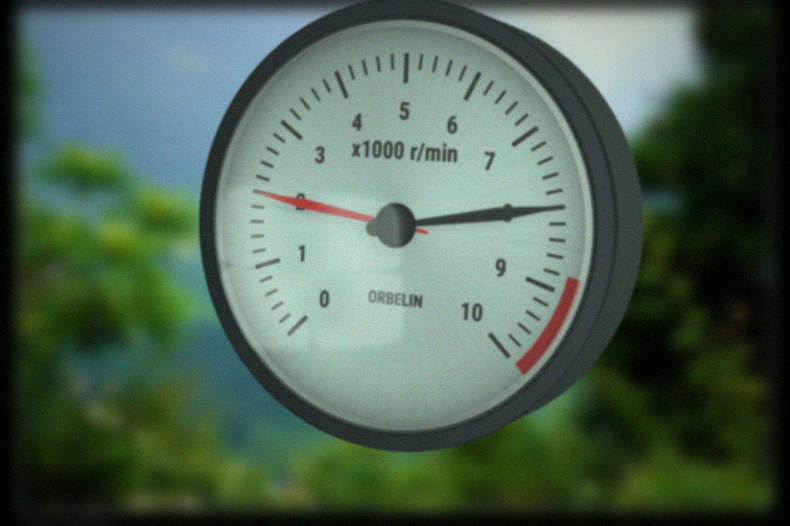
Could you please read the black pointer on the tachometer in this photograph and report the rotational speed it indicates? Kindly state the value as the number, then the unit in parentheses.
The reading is 8000 (rpm)
